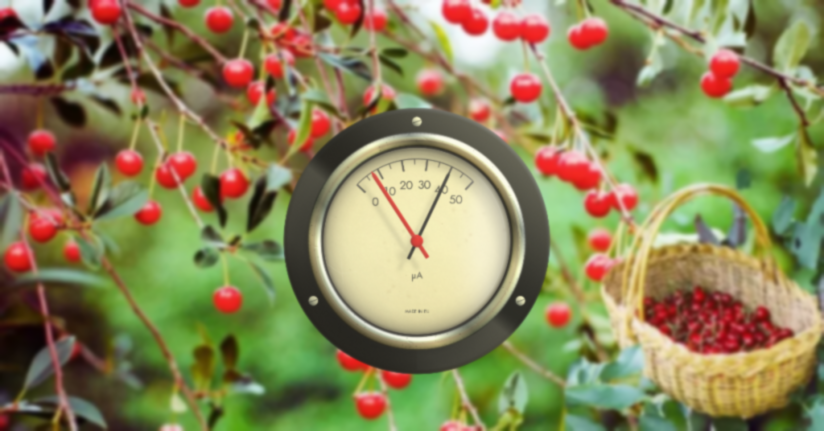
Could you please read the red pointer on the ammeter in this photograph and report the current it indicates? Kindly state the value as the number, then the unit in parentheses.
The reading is 7.5 (µA)
